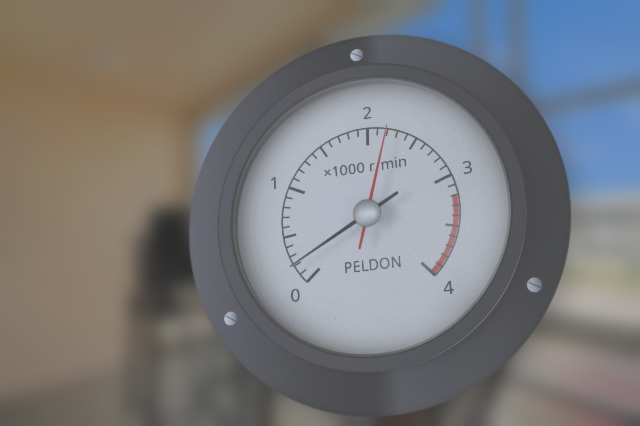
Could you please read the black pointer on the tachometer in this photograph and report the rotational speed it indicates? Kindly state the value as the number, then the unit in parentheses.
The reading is 200 (rpm)
